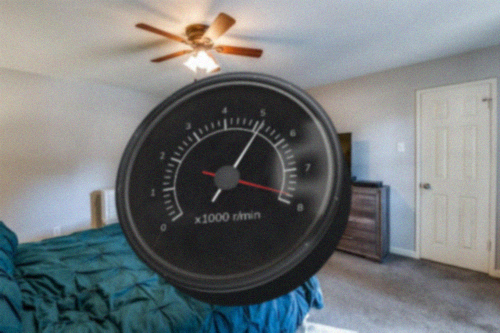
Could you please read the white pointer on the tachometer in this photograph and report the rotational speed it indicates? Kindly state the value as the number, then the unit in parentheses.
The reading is 5200 (rpm)
